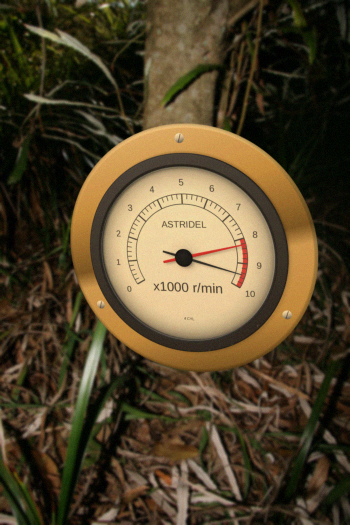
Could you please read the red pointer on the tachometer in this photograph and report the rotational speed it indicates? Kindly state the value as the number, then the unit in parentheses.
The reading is 8200 (rpm)
